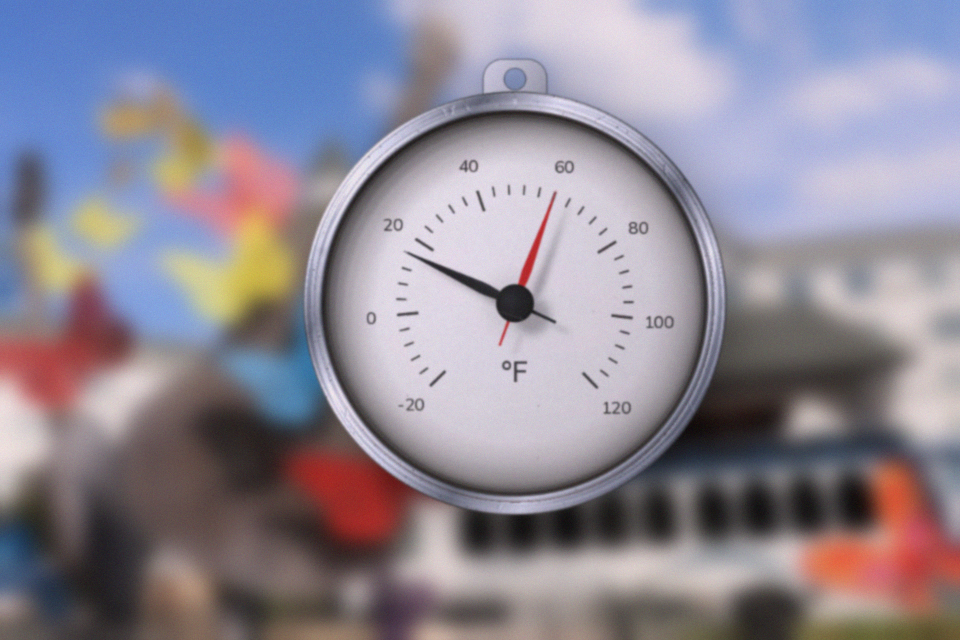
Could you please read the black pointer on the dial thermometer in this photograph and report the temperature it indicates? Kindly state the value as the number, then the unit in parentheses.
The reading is 16 (°F)
